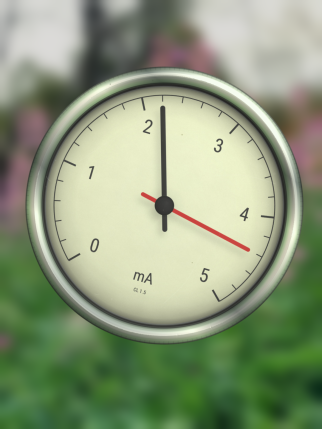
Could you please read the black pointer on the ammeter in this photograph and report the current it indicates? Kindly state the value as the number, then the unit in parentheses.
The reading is 2.2 (mA)
